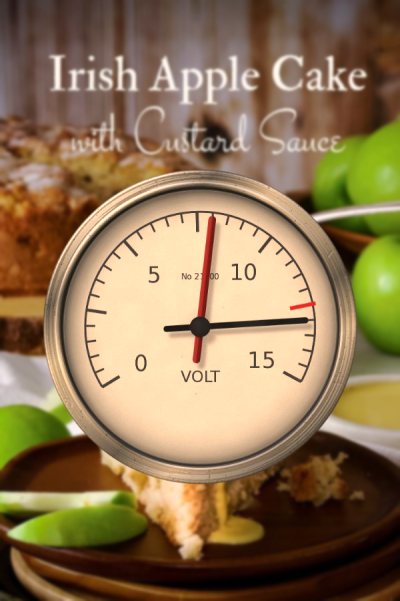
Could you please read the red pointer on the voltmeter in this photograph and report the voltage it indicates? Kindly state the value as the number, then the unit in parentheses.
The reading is 8 (V)
